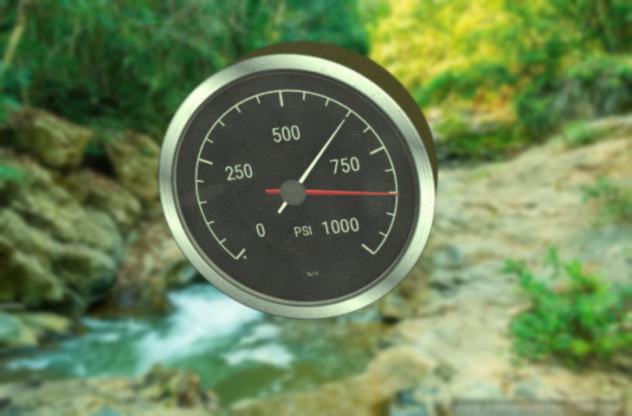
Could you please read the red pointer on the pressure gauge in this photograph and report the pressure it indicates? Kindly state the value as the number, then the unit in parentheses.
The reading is 850 (psi)
